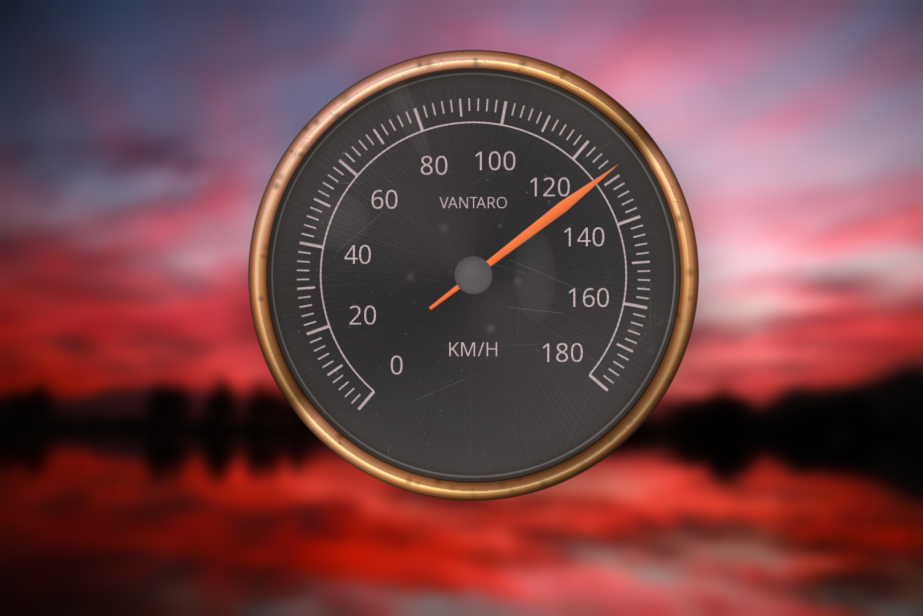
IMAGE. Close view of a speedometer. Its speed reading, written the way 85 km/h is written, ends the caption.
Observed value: 128 km/h
